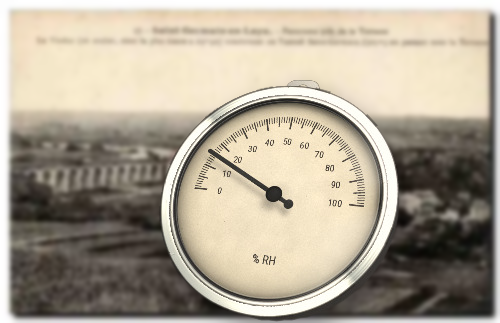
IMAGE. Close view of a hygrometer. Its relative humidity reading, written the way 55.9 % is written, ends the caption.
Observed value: 15 %
